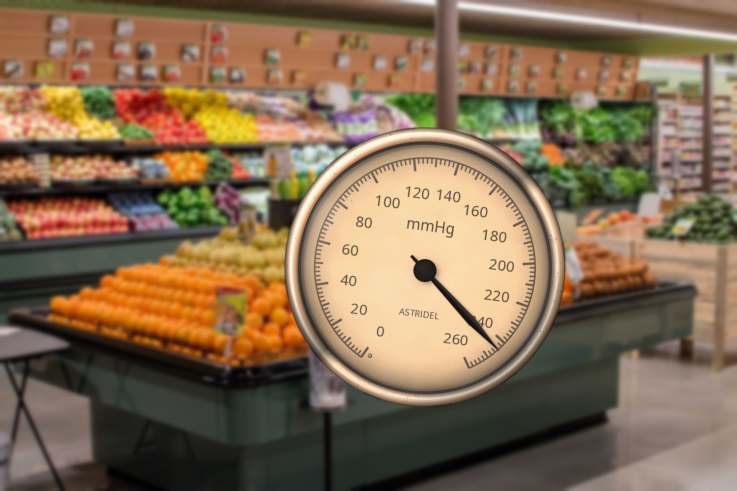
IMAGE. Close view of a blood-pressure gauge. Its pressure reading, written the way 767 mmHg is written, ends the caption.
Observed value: 244 mmHg
